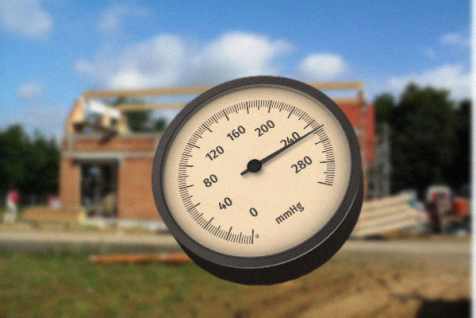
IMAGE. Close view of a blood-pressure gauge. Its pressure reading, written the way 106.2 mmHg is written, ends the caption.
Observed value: 250 mmHg
